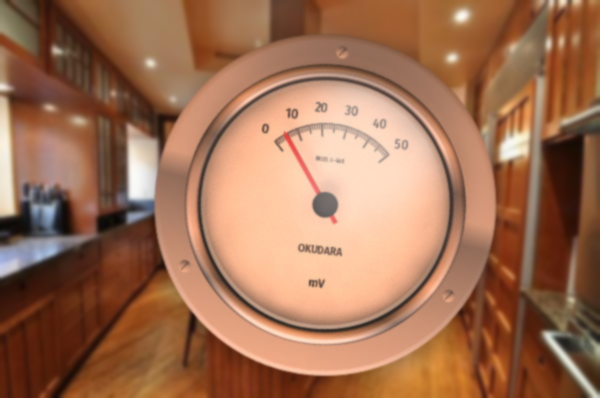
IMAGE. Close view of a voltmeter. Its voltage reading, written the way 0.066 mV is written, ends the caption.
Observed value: 5 mV
